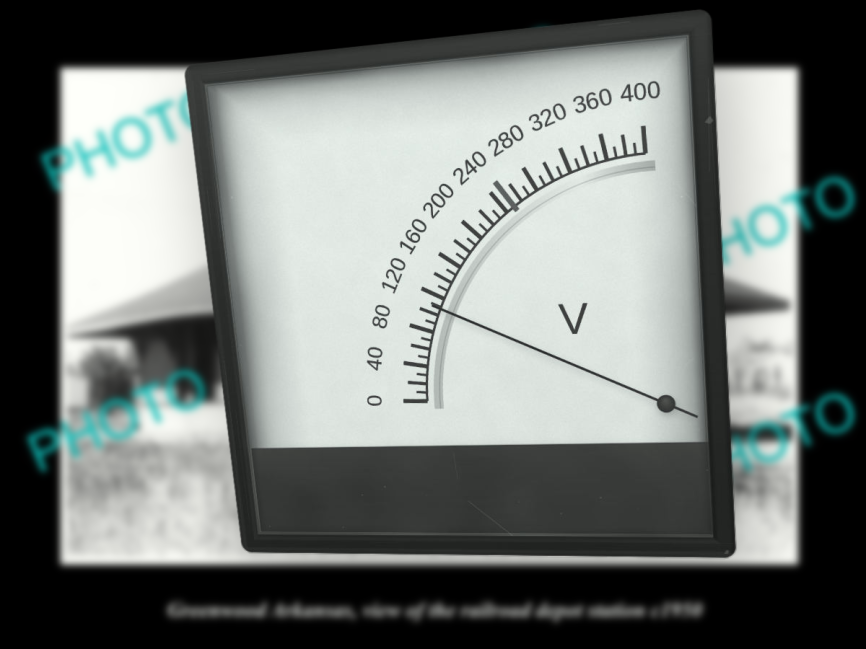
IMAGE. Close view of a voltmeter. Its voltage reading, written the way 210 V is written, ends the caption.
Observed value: 110 V
